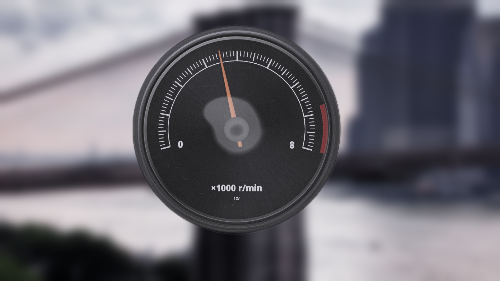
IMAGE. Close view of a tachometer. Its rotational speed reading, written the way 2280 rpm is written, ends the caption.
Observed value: 3500 rpm
